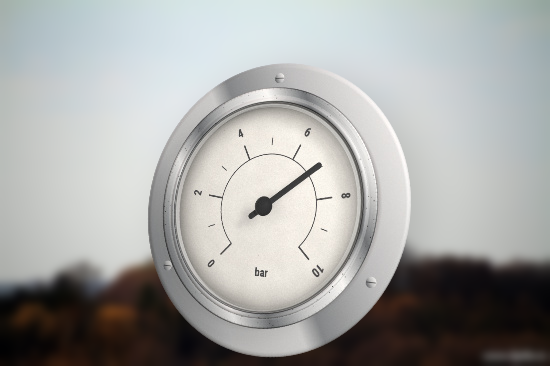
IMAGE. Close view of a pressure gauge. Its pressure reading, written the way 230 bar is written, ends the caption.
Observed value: 7 bar
